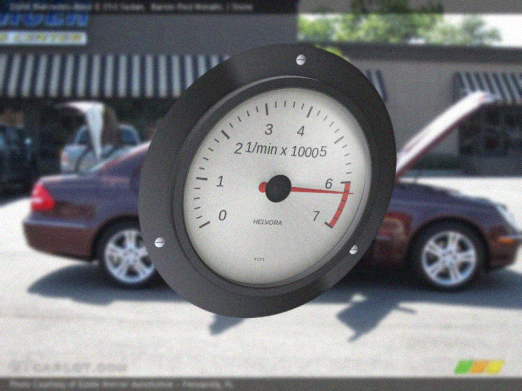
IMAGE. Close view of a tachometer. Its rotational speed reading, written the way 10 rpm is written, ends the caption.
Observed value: 6200 rpm
